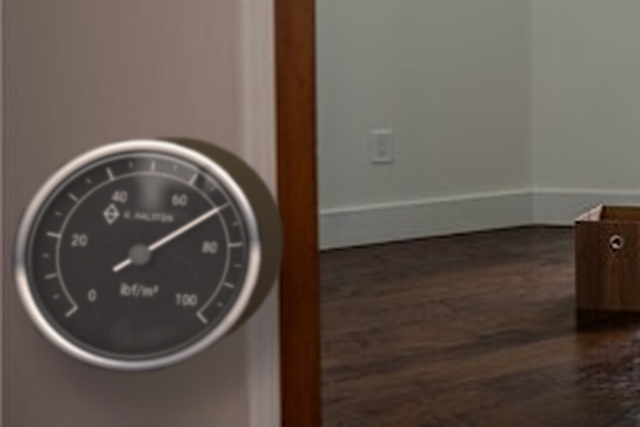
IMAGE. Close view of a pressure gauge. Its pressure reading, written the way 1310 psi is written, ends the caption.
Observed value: 70 psi
